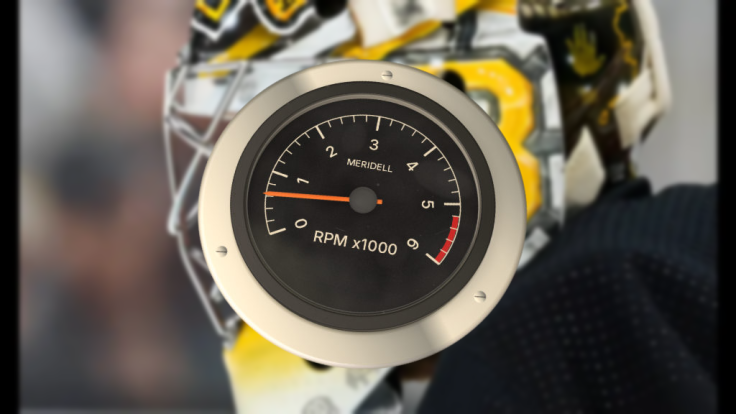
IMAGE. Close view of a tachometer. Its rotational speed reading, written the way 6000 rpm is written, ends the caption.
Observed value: 600 rpm
